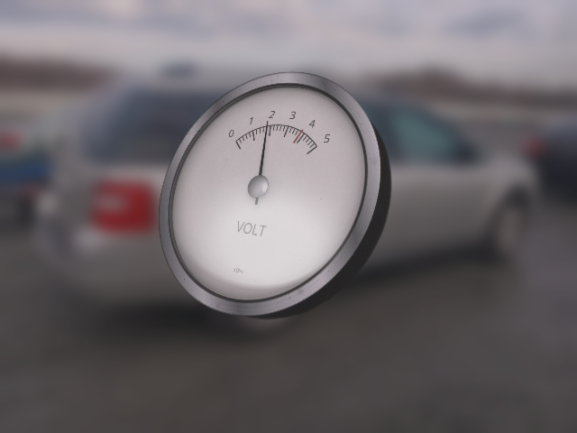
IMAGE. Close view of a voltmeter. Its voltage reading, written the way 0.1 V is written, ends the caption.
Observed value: 2 V
